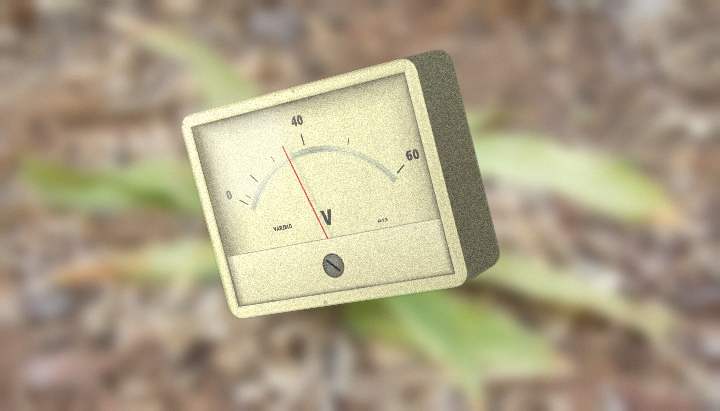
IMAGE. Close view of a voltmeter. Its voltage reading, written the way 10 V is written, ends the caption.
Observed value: 35 V
